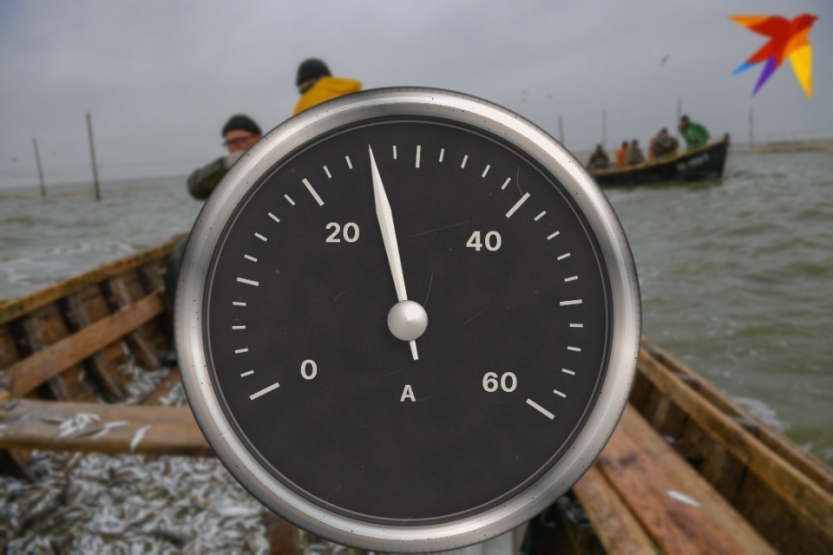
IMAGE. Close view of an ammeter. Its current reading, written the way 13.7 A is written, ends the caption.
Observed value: 26 A
